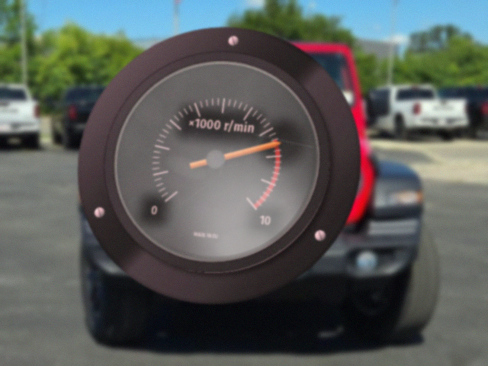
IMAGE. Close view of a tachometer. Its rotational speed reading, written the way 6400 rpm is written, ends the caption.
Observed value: 7600 rpm
